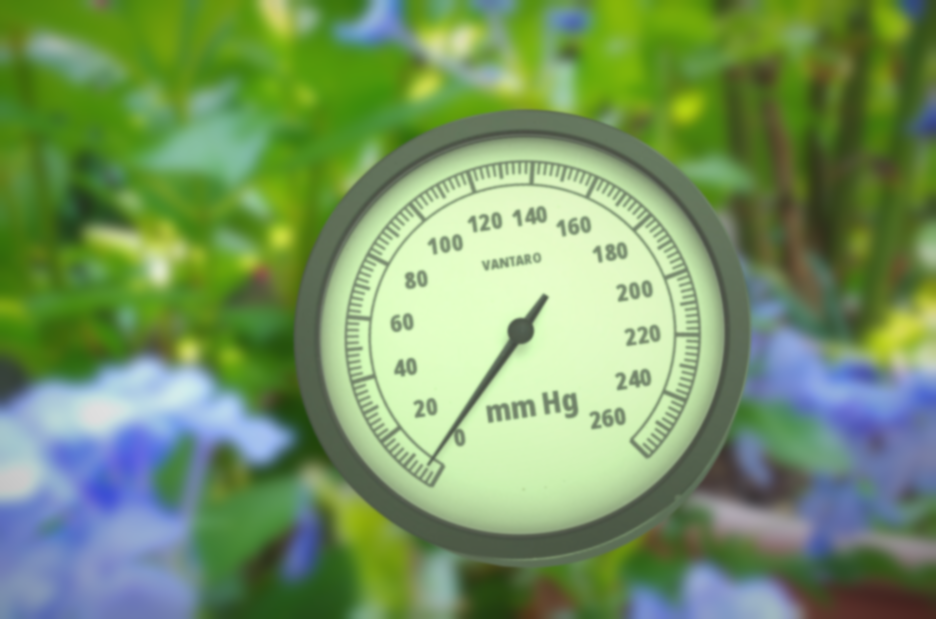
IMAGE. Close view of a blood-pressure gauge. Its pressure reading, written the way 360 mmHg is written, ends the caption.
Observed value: 4 mmHg
